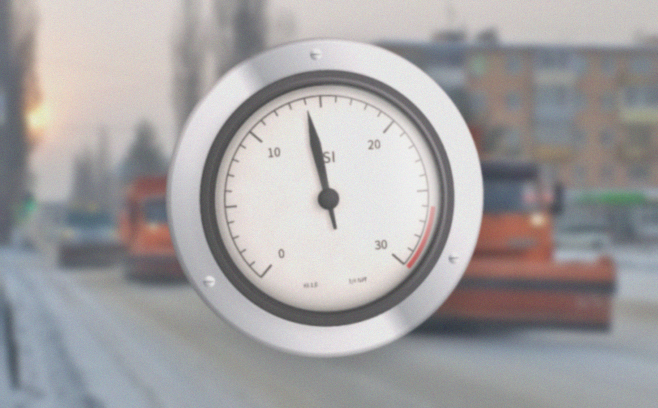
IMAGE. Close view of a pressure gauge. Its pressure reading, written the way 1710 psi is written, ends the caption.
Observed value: 14 psi
